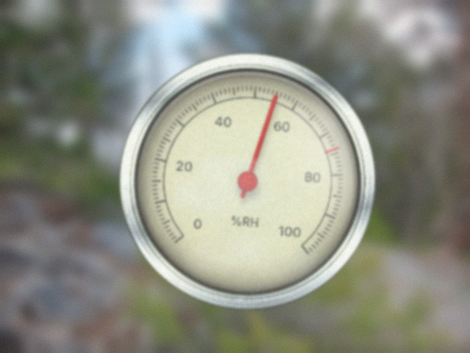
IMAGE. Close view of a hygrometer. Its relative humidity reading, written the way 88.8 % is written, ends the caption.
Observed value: 55 %
